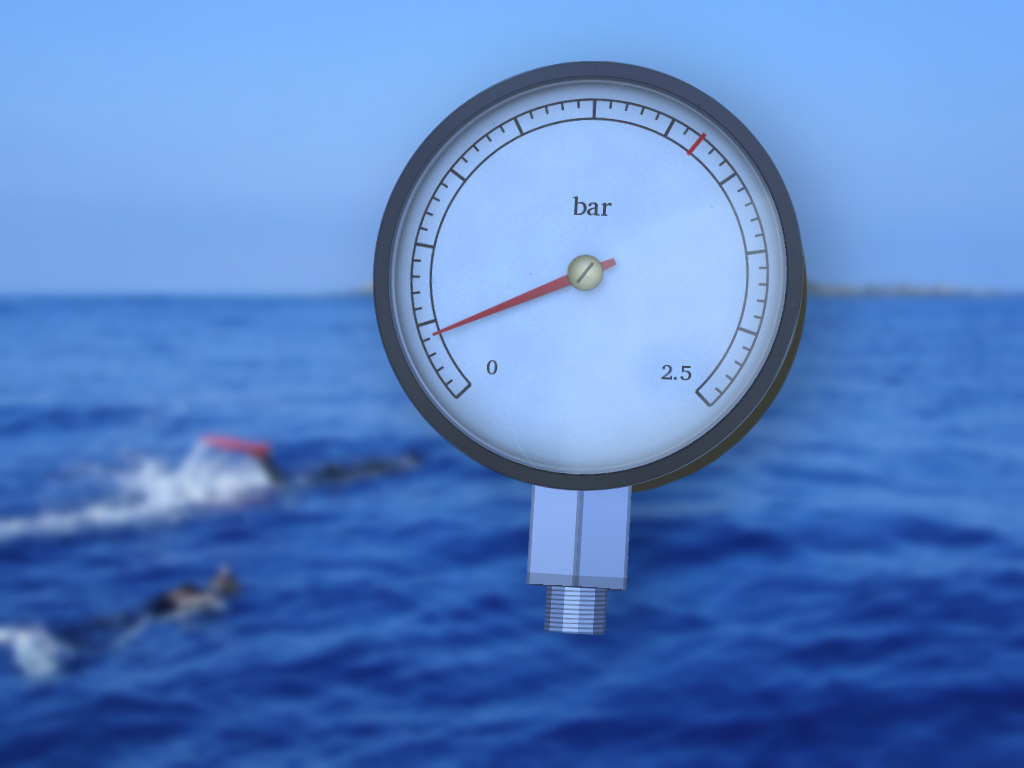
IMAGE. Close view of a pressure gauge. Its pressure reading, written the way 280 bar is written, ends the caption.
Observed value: 0.2 bar
